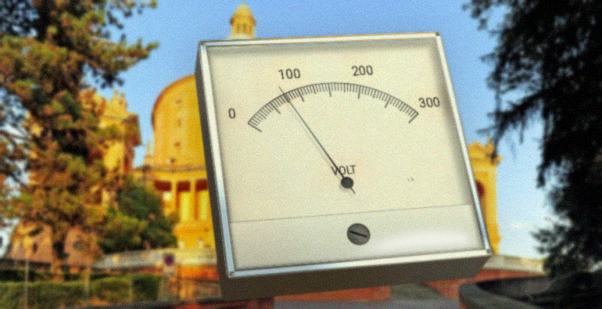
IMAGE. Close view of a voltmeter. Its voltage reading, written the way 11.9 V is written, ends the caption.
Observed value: 75 V
